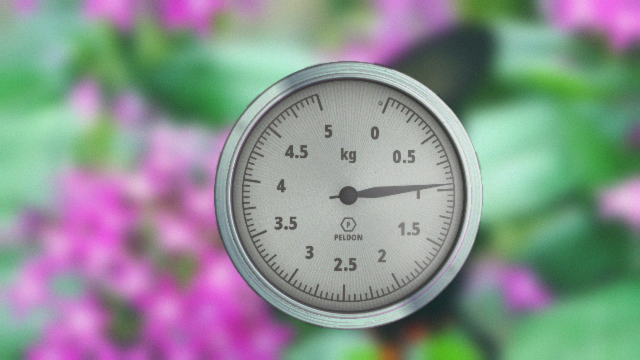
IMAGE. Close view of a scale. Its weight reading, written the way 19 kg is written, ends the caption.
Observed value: 0.95 kg
